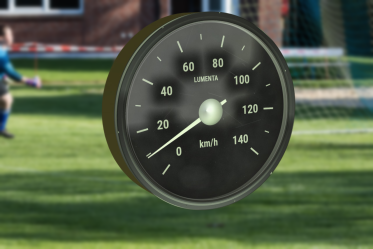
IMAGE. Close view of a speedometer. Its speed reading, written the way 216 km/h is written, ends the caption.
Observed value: 10 km/h
